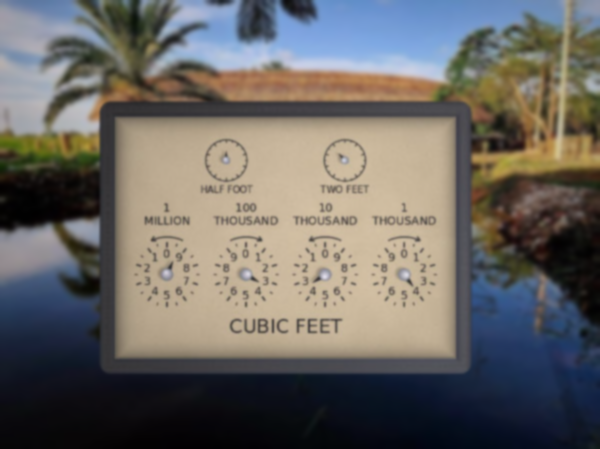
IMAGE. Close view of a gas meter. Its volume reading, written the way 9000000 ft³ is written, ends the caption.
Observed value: 933400 ft³
